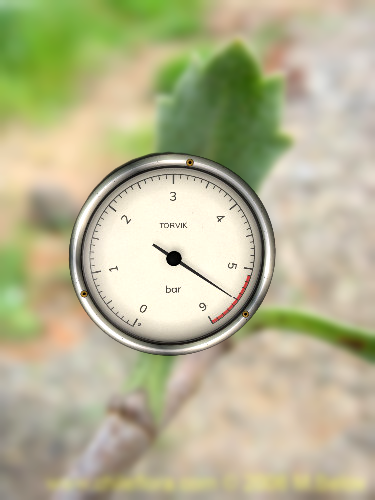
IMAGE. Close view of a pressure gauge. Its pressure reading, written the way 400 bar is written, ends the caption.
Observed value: 5.5 bar
